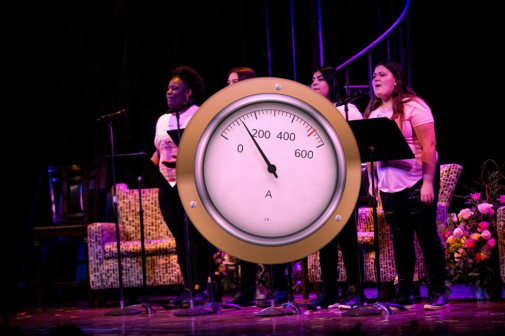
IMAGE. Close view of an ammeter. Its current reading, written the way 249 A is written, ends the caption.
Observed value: 120 A
